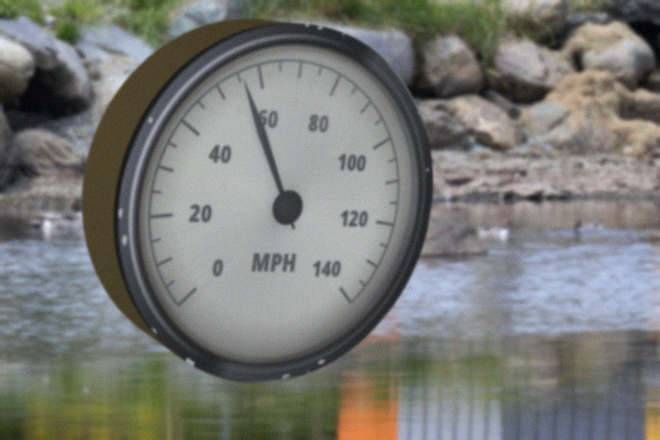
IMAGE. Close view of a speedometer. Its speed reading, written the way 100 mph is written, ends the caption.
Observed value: 55 mph
